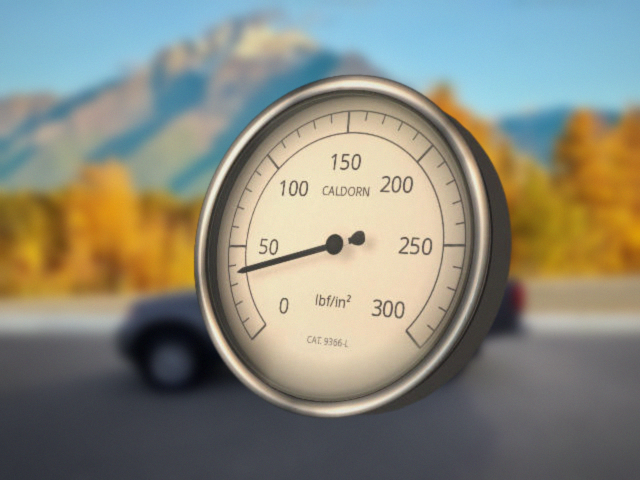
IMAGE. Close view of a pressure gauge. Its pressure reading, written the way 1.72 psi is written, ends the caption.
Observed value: 35 psi
